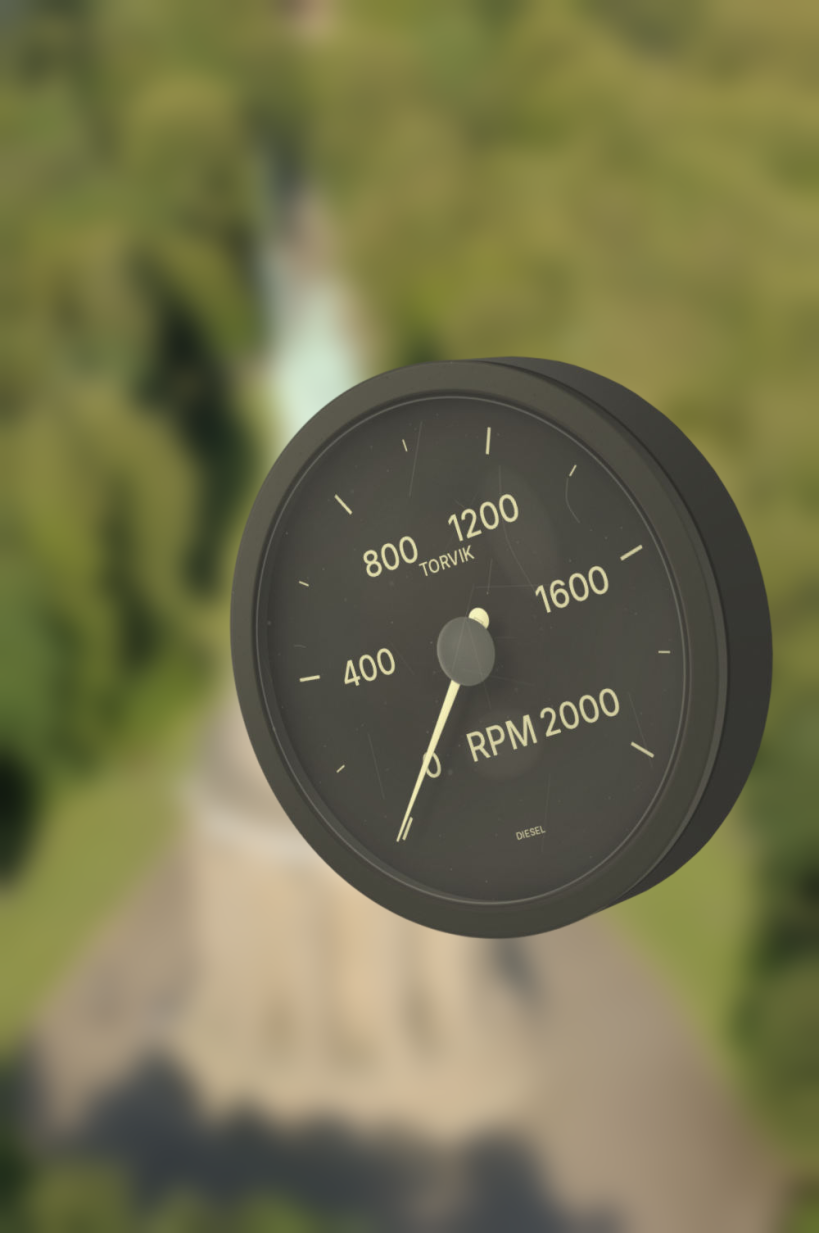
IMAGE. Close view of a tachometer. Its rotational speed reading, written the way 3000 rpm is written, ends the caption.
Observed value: 0 rpm
